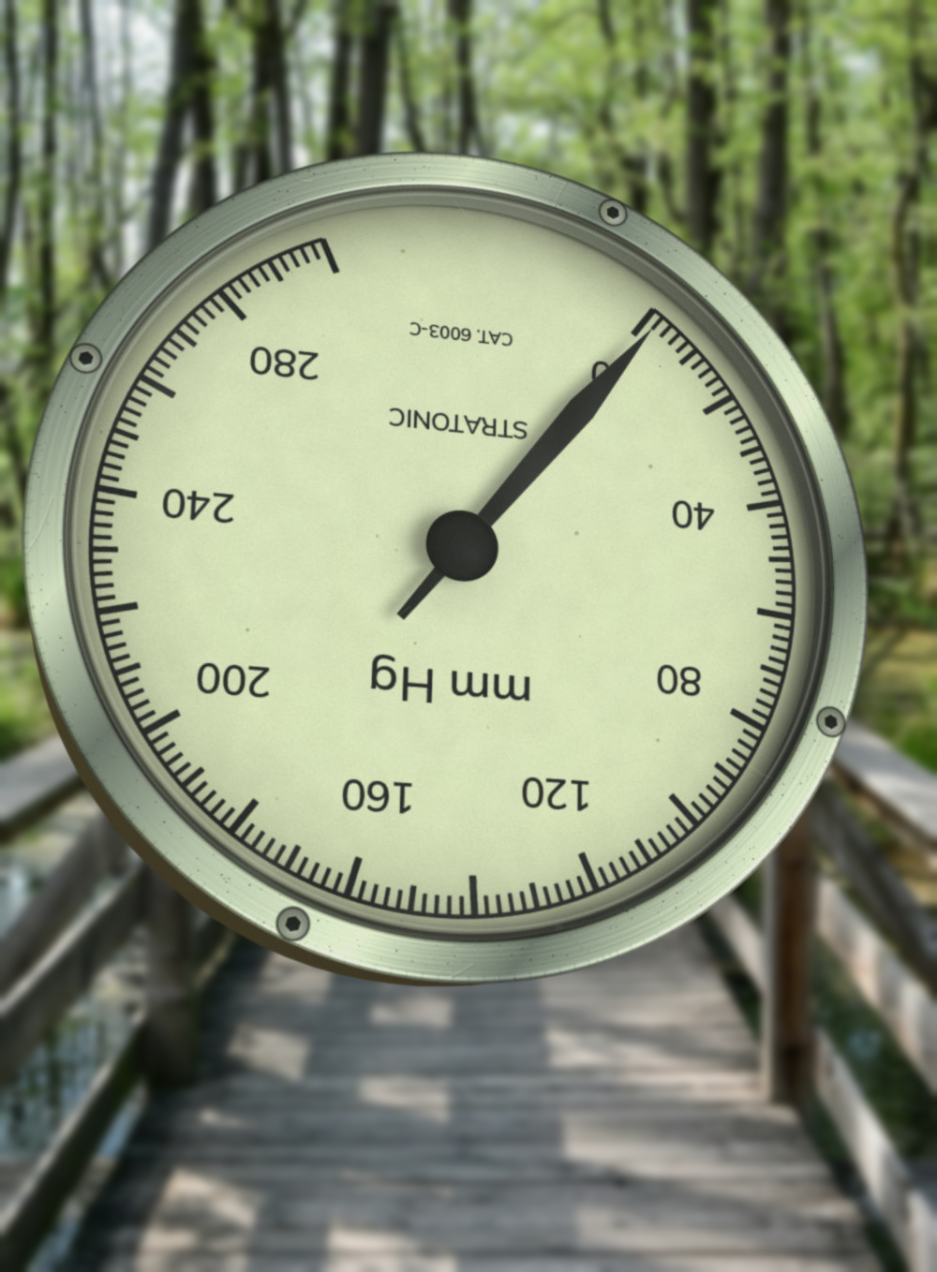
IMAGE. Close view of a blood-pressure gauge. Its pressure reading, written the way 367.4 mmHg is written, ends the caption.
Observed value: 2 mmHg
